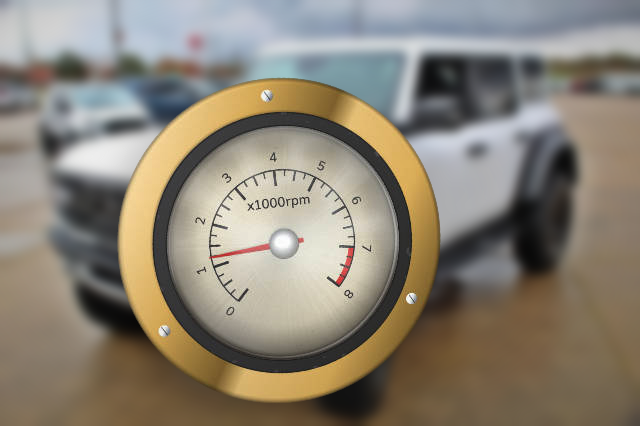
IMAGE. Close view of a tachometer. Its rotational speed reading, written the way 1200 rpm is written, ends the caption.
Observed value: 1250 rpm
